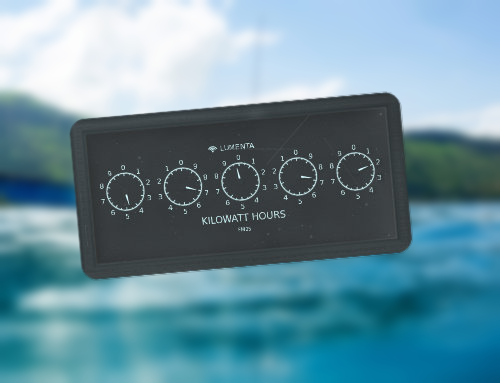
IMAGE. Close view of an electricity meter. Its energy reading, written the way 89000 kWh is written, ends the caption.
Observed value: 46972 kWh
